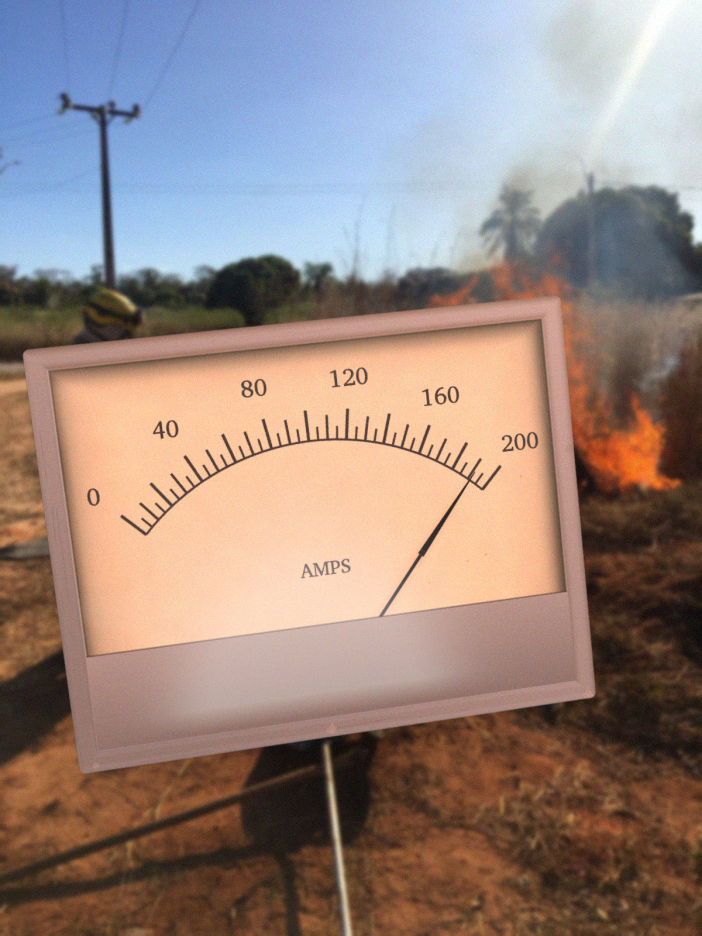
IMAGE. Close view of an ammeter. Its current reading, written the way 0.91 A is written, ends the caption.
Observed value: 190 A
